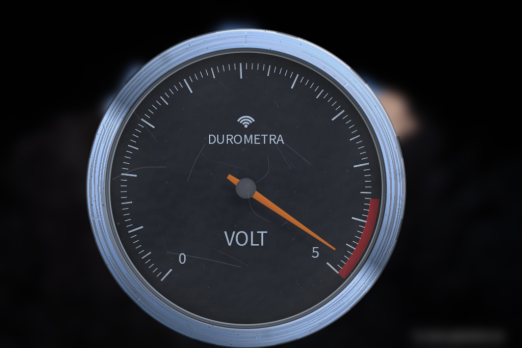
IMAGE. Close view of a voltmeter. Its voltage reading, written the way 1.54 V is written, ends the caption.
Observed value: 4.85 V
